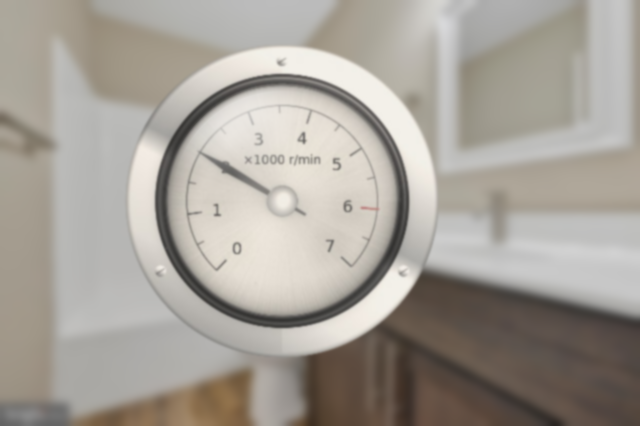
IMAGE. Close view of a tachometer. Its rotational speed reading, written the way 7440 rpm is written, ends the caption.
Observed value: 2000 rpm
